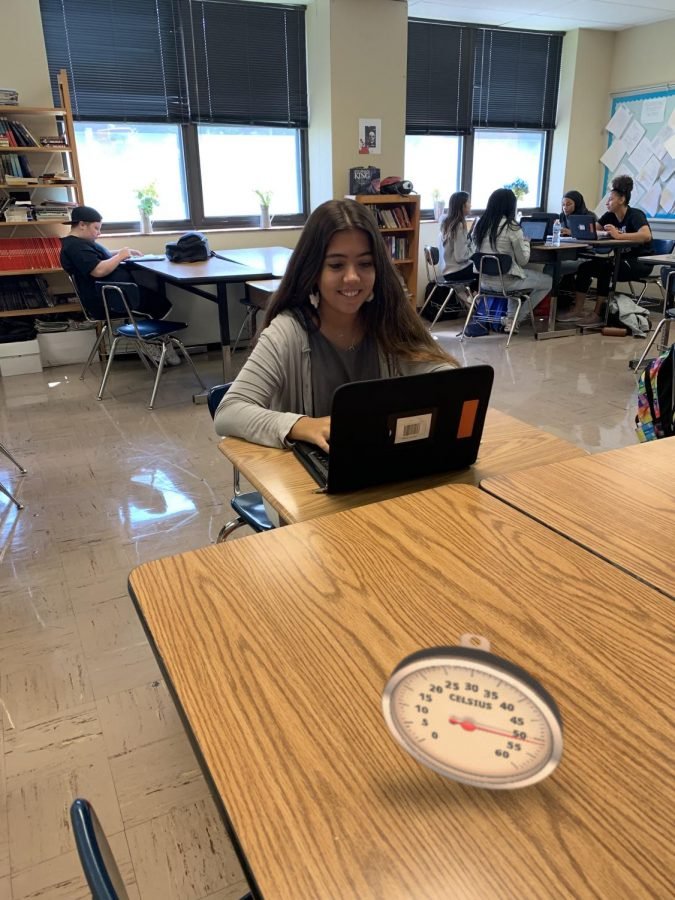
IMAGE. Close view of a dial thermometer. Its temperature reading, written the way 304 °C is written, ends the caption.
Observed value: 50 °C
